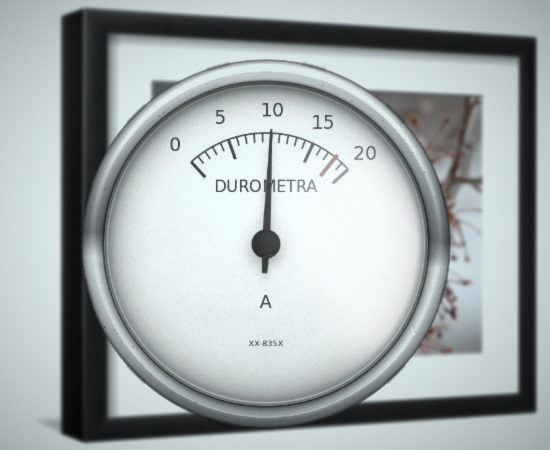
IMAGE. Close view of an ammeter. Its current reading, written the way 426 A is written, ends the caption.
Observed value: 10 A
